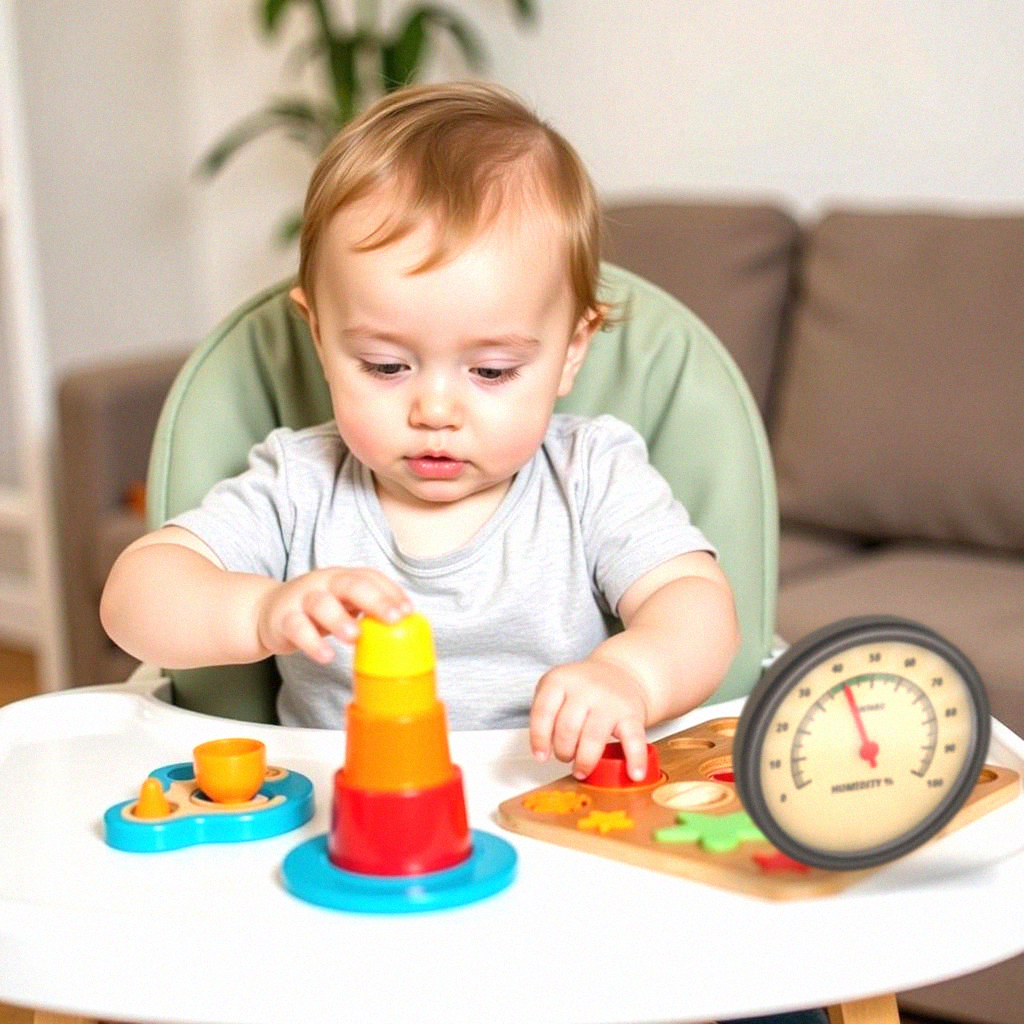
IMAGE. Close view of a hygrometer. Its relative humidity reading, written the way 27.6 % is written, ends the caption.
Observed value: 40 %
